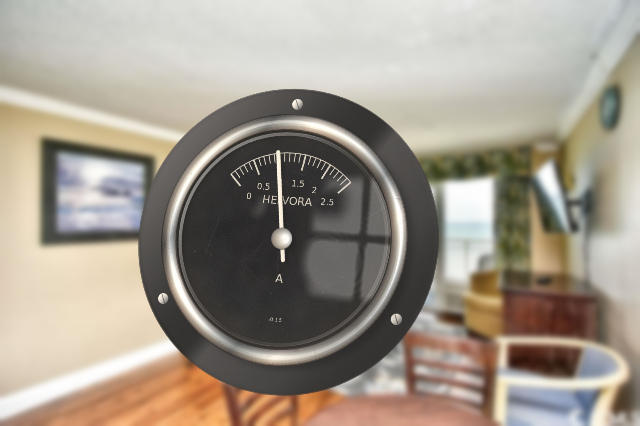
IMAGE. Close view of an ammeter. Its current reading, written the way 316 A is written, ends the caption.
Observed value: 1 A
